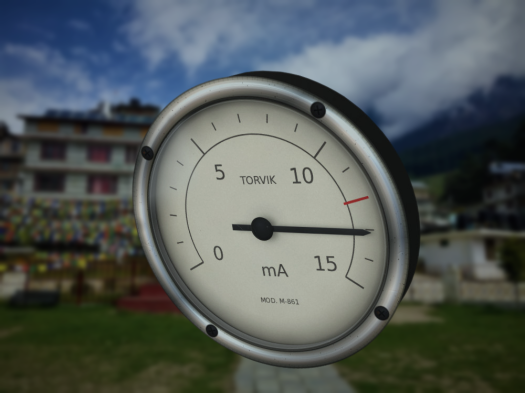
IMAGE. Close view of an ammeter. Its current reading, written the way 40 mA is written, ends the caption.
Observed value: 13 mA
